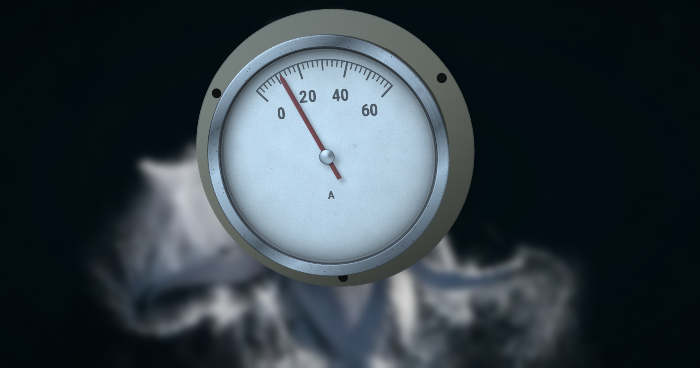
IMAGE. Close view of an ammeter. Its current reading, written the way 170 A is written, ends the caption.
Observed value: 12 A
